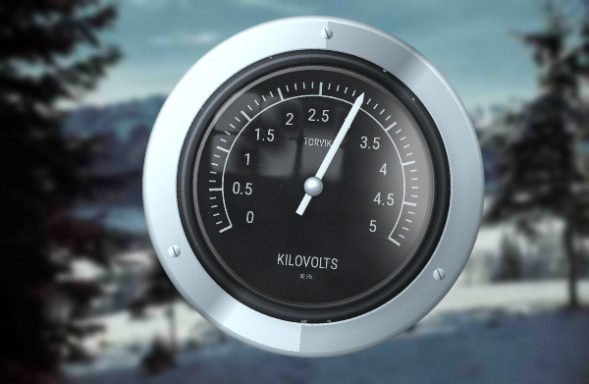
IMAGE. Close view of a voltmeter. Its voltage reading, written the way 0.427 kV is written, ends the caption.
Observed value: 3 kV
